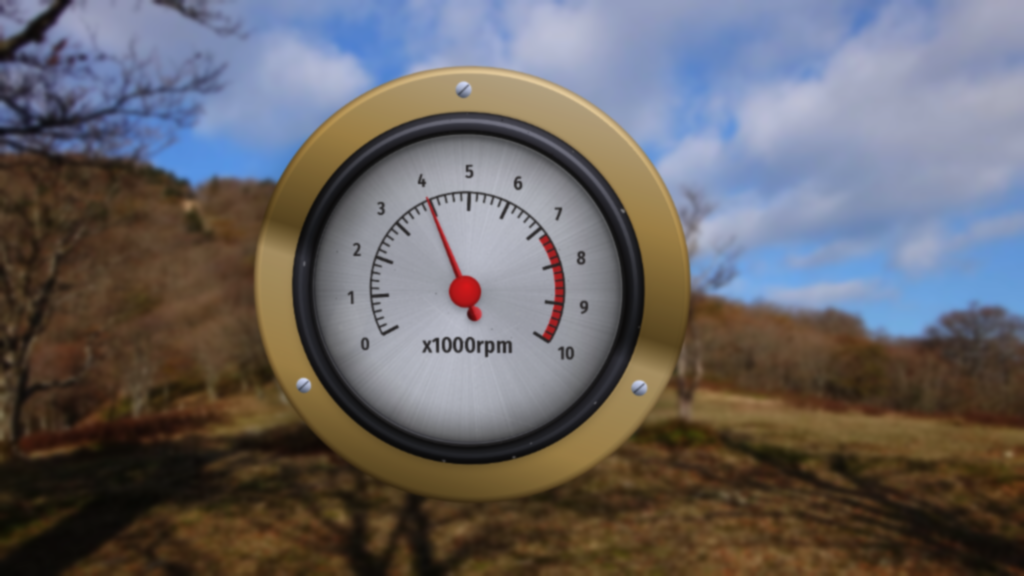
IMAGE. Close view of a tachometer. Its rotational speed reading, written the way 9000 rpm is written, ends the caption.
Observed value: 4000 rpm
